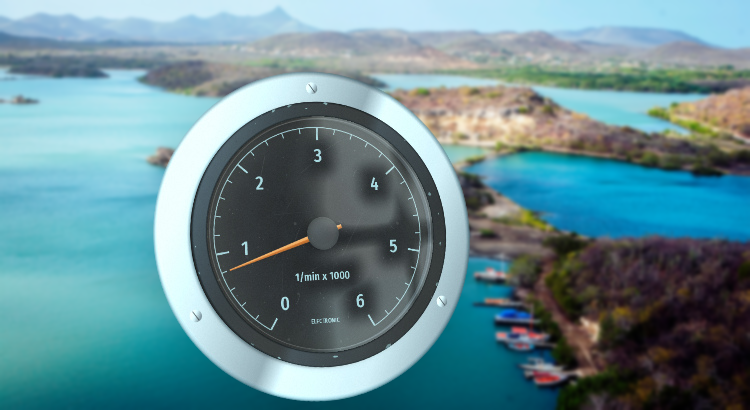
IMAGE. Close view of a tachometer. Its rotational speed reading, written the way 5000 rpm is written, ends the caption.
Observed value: 800 rpm
